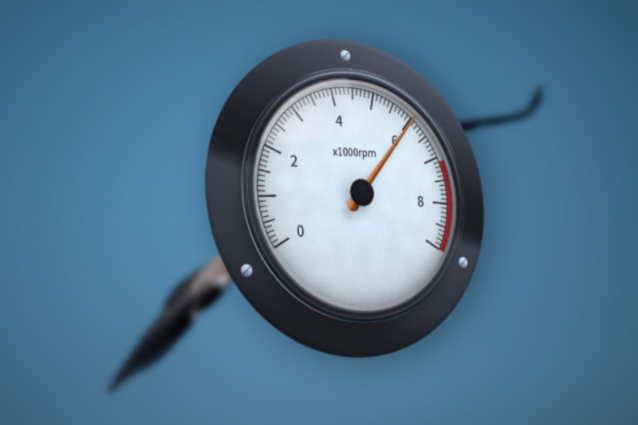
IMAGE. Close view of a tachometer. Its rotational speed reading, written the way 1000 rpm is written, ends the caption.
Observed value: 6000 rpm
